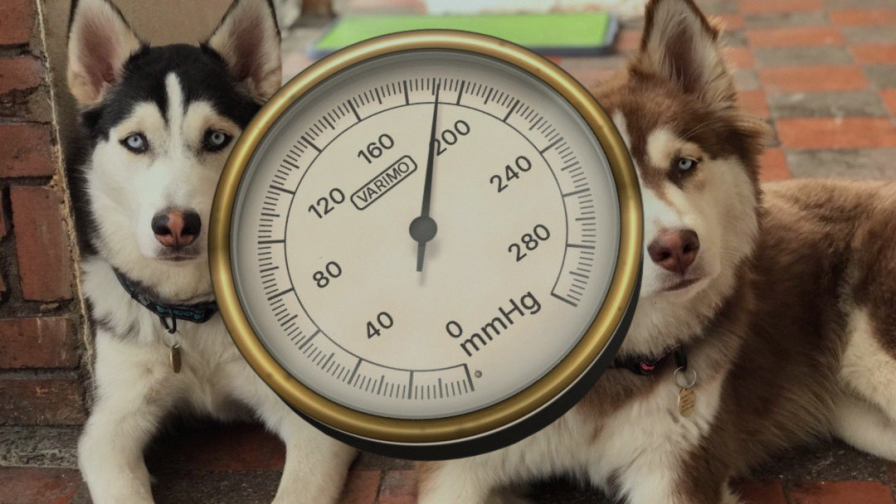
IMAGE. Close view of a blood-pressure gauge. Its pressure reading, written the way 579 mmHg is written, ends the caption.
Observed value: 192 mmHg
